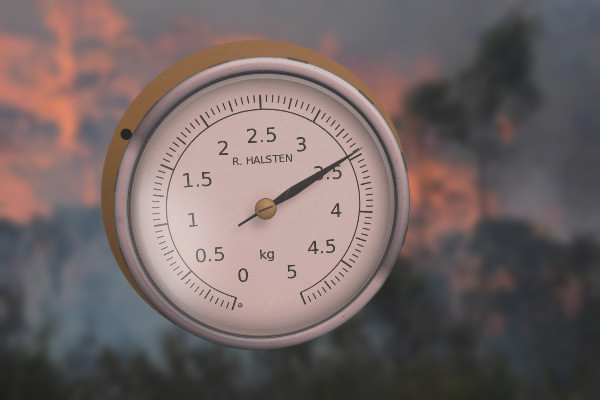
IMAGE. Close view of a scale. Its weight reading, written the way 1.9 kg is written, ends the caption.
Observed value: 3.45 kg
